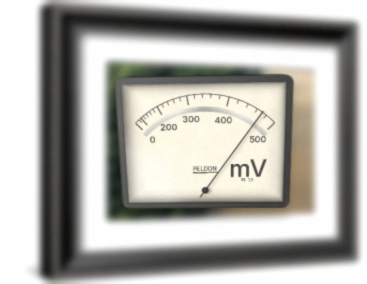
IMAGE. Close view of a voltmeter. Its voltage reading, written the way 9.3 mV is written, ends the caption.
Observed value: 470 mV
